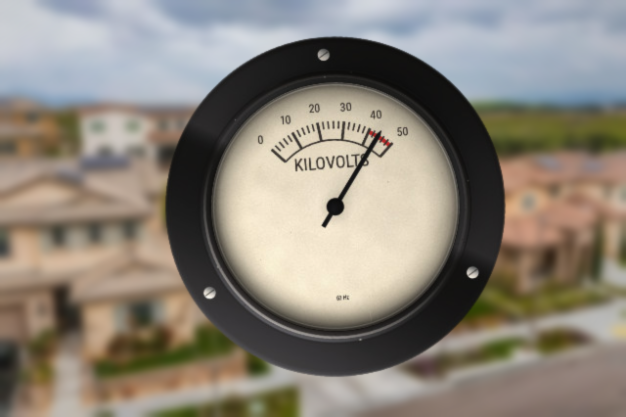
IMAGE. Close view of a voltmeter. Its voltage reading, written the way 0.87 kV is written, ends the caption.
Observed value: 44 kV
